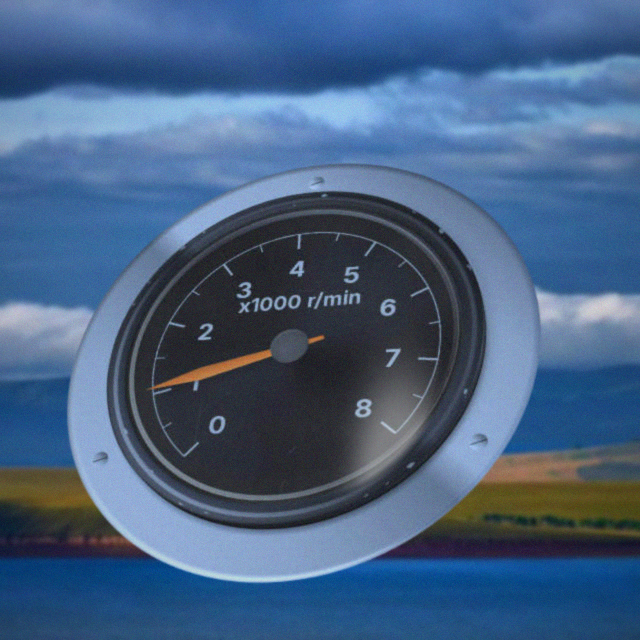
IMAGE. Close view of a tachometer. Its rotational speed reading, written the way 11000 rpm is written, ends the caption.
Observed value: 1000 rpm
